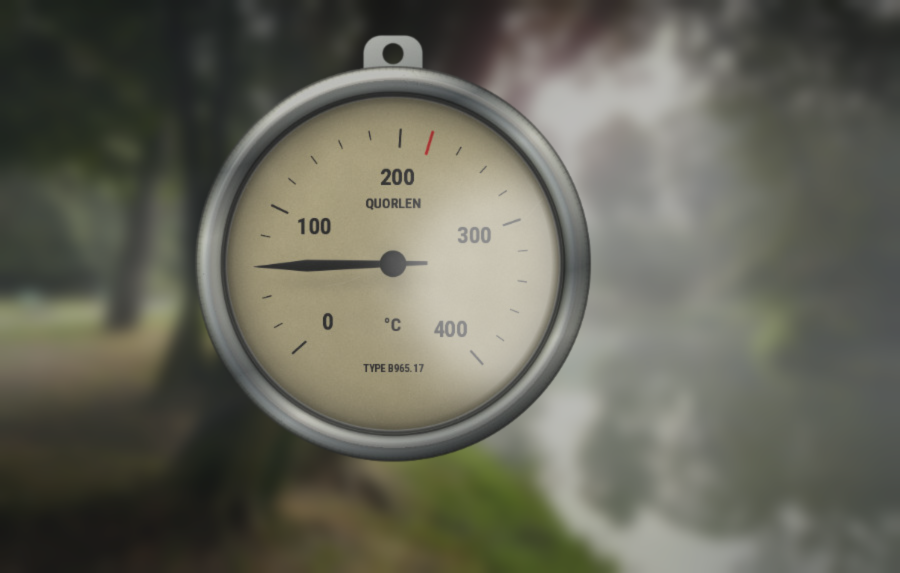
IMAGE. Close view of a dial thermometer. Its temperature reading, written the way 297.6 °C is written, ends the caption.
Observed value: 60 °C
